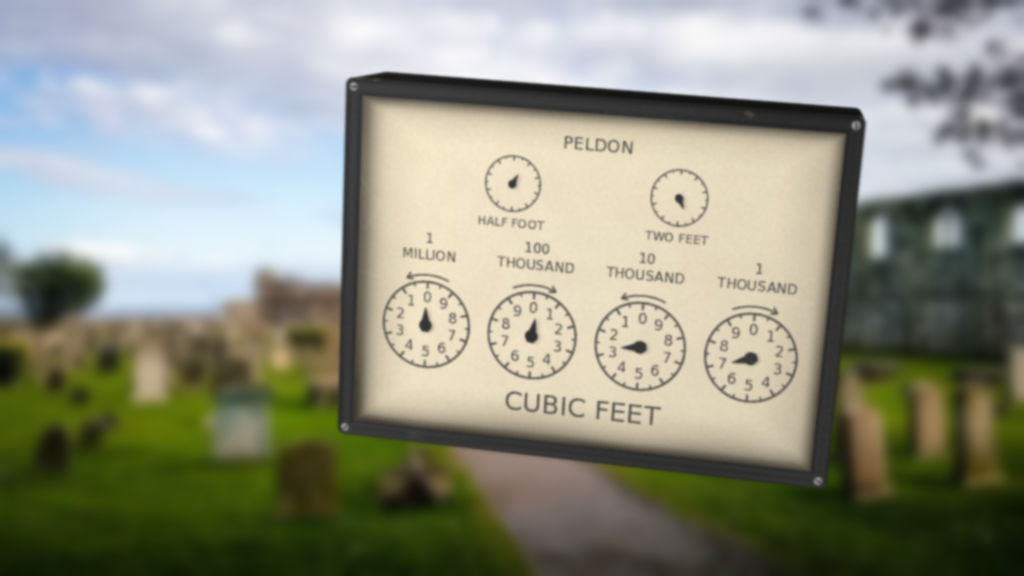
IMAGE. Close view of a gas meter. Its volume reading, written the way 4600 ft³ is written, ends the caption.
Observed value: 2700 ft³
